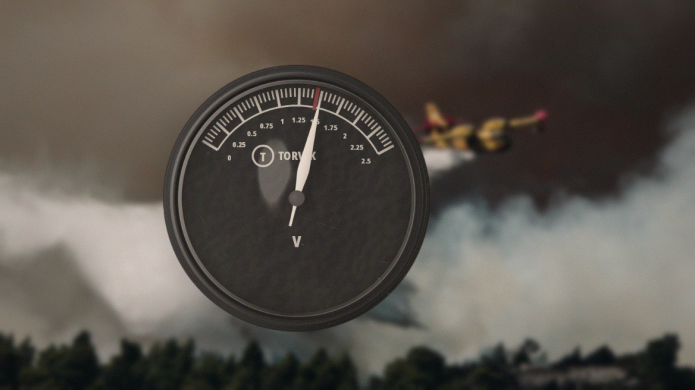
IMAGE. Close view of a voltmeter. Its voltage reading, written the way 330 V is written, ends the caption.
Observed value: 1.5 V
